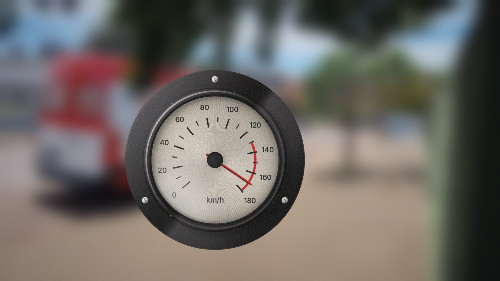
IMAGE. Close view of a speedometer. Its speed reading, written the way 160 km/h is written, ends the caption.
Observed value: 170 km/h
